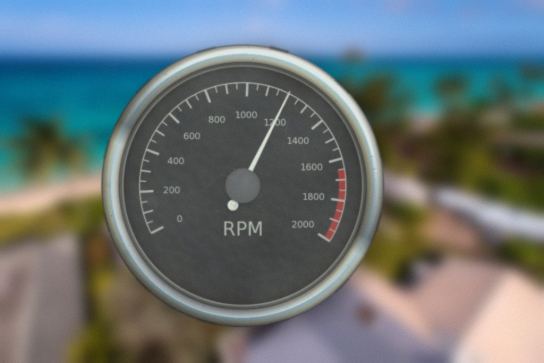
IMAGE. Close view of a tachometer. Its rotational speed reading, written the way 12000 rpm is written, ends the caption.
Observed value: 1200 rpm
